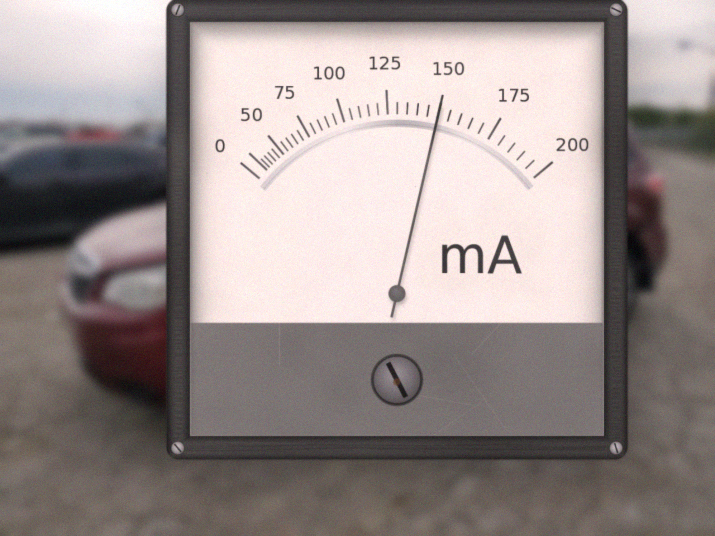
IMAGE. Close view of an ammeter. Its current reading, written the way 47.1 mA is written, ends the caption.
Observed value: 150 mA
